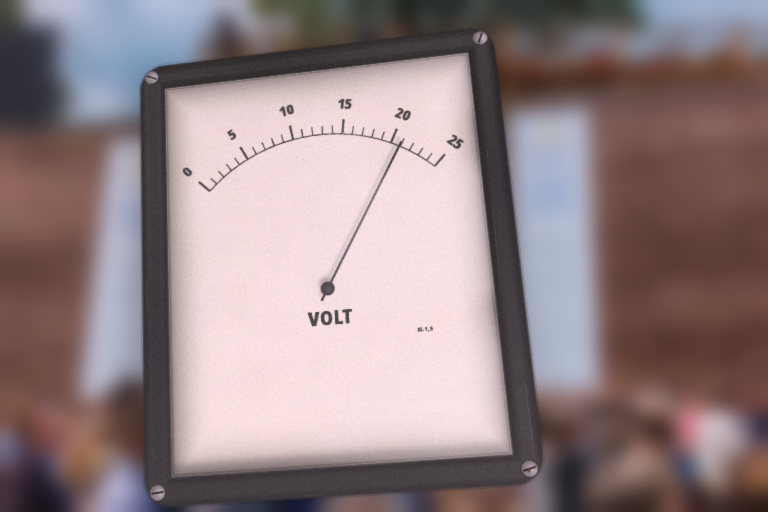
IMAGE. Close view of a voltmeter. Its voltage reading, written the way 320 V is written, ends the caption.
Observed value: 21 V
